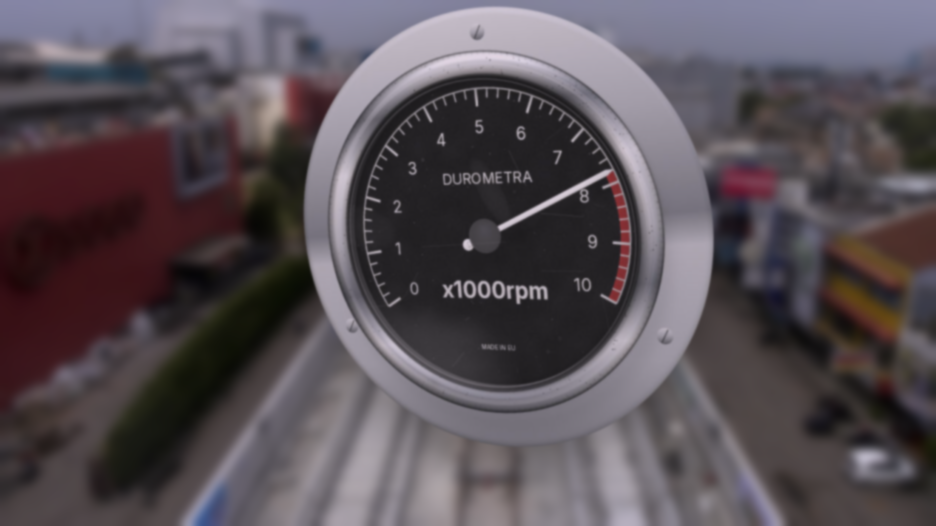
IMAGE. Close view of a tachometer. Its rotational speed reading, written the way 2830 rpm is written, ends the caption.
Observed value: 7800 rpm
